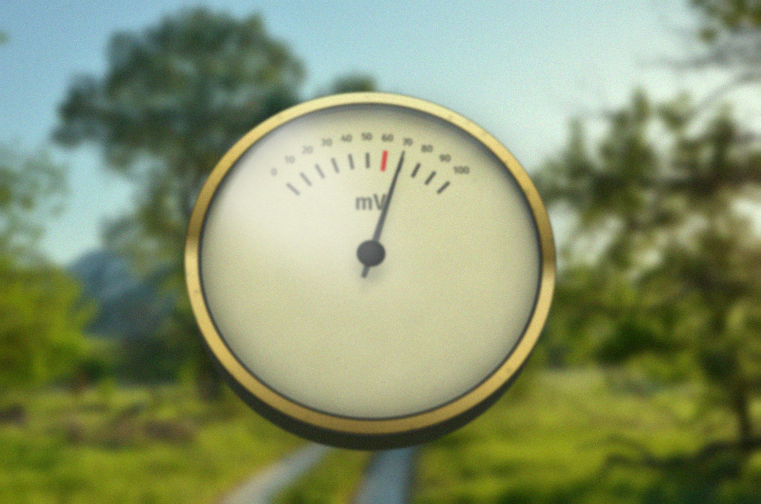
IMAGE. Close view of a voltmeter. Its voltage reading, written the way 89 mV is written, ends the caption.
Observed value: 70 mV
